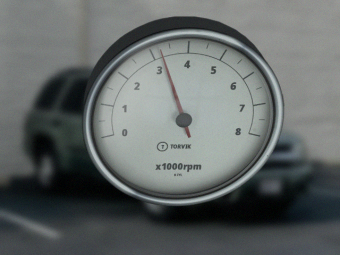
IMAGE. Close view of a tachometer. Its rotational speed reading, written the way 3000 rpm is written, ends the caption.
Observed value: 3250 rpm
